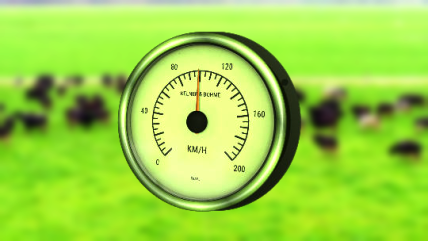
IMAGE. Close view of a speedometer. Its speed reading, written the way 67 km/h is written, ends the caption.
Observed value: 100 km/h
